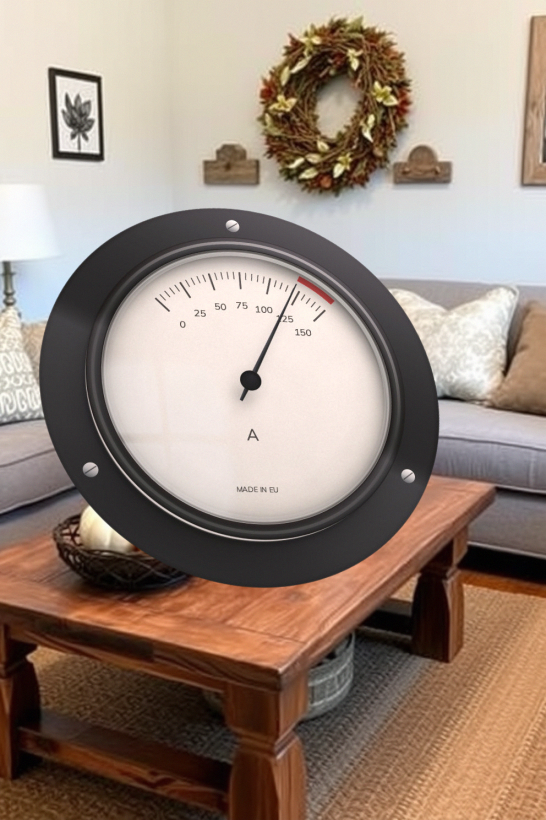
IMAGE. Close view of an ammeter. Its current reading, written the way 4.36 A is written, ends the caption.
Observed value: 120 A
